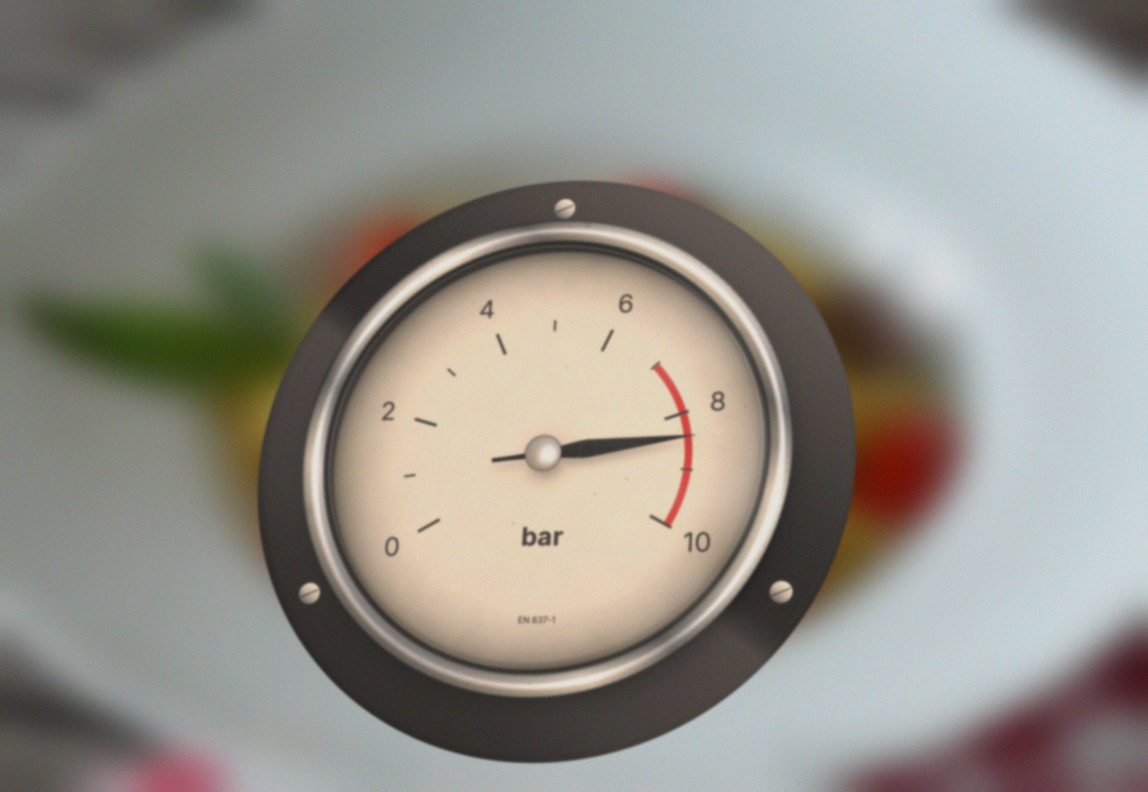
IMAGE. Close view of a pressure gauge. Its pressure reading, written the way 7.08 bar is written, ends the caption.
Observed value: 8.5 bar
